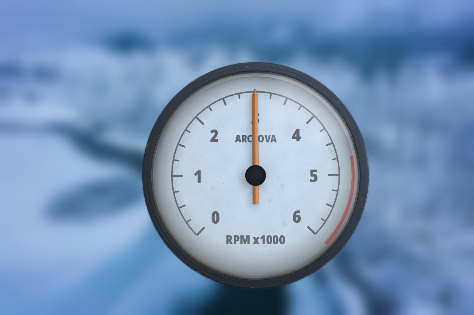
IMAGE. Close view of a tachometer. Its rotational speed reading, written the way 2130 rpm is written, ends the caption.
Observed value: 3000 rpm
